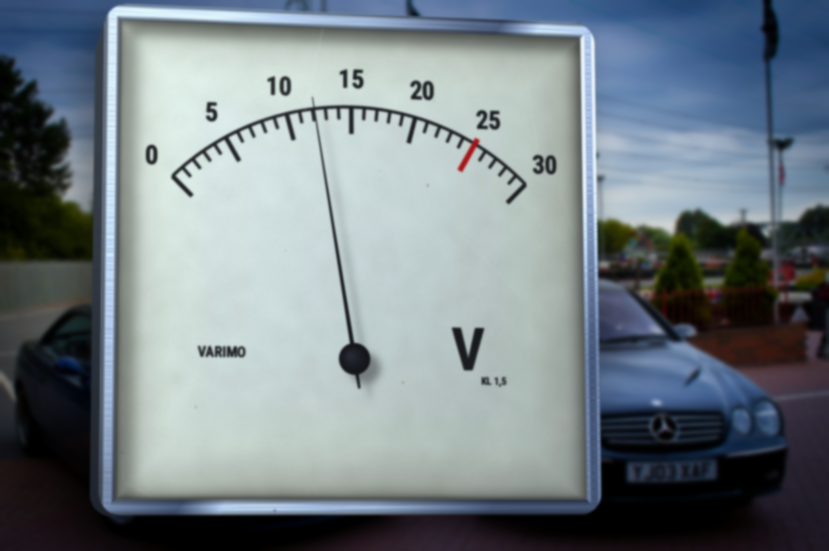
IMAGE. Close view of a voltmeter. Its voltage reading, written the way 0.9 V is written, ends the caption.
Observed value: 12 V
